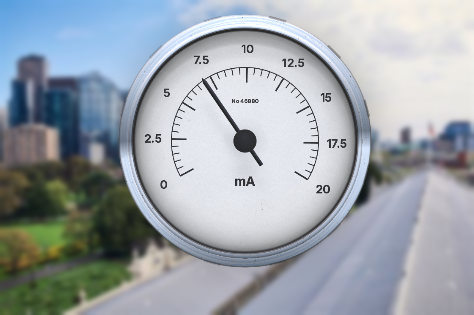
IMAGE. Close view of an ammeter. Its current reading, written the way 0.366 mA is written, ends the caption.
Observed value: 7 mA
